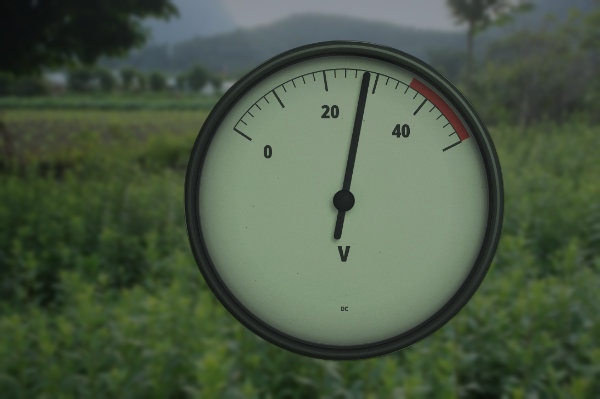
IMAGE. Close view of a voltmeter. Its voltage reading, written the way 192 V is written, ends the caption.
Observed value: 28 V
